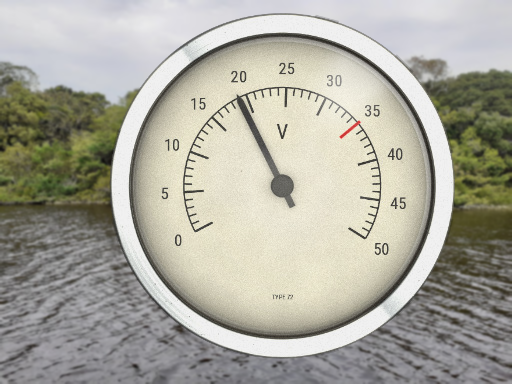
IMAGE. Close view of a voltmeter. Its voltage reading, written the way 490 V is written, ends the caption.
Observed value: 19 V
